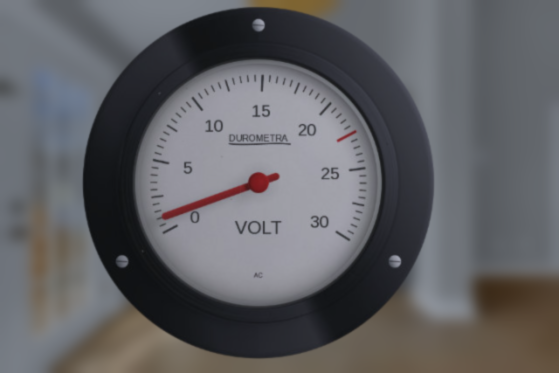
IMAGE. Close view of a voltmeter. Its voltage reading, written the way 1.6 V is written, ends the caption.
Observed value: 1 V
